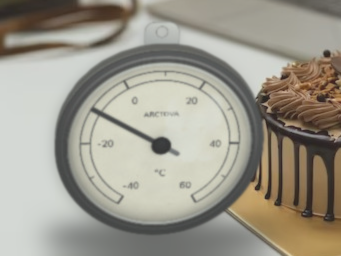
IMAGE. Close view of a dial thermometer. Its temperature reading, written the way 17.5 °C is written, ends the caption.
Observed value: -10 °C
